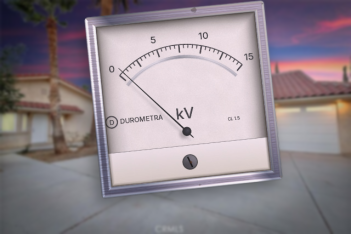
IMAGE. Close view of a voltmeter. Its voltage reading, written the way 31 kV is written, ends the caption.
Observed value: 0.5 kV
